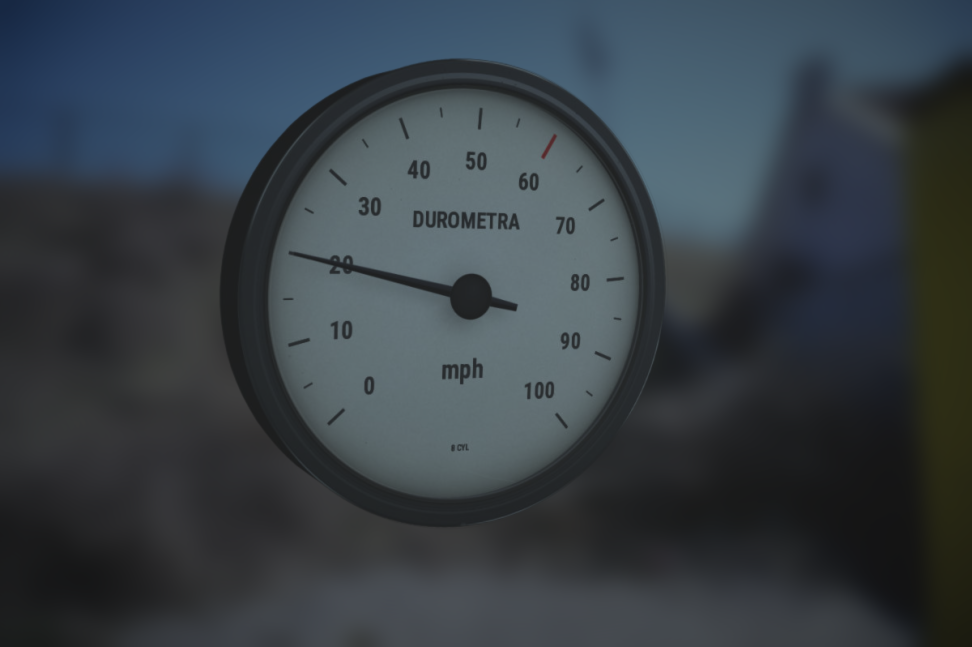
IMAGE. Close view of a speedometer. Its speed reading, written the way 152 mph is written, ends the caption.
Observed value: 20 mph
